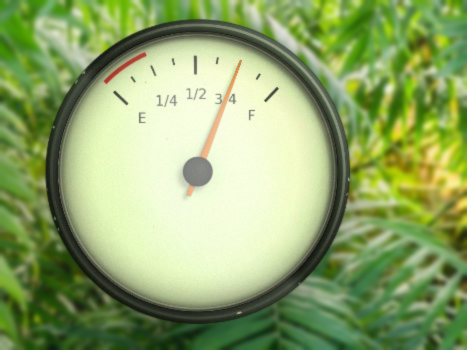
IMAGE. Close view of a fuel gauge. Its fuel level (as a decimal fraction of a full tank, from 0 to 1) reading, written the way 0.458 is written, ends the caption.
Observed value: 0.75
